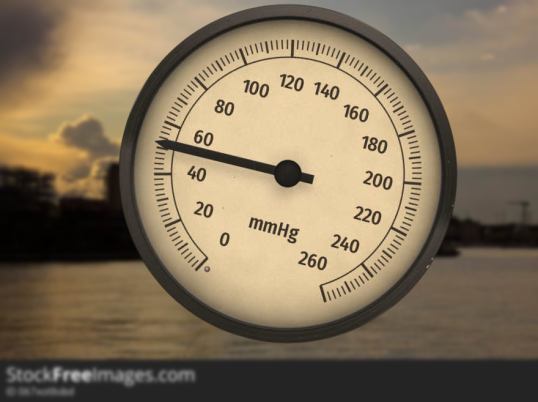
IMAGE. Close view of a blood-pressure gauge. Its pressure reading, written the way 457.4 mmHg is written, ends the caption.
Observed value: 52 mmHg
